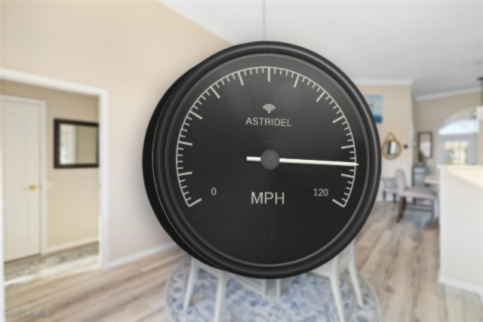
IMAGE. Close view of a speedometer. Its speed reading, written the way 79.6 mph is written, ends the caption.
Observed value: 106 mph
